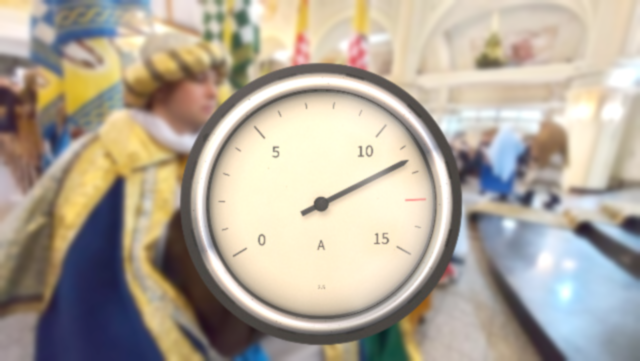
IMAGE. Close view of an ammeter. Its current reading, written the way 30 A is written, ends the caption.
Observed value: 11.5 A
